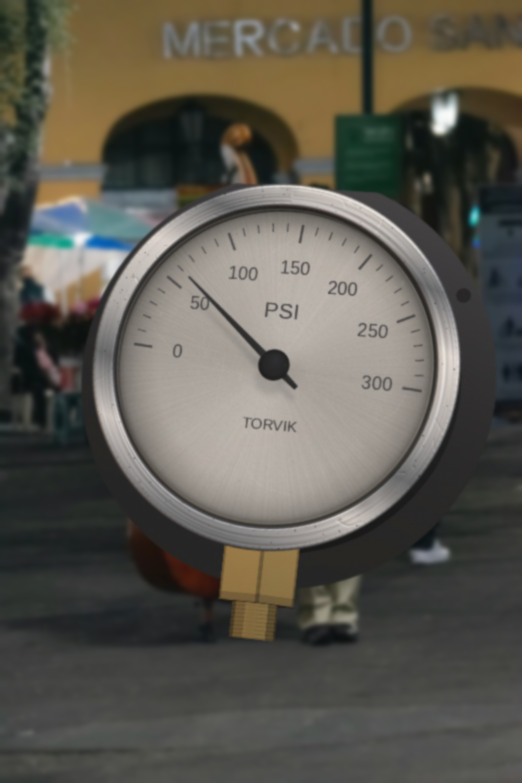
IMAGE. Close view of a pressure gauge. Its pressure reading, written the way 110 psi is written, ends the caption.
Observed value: 60 psi
